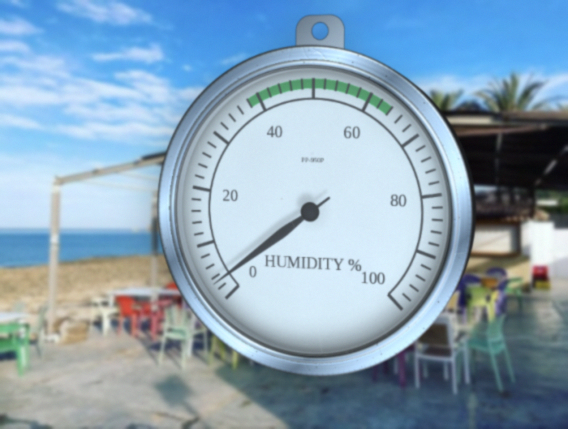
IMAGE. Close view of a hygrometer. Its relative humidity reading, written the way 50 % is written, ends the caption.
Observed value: 3 %
